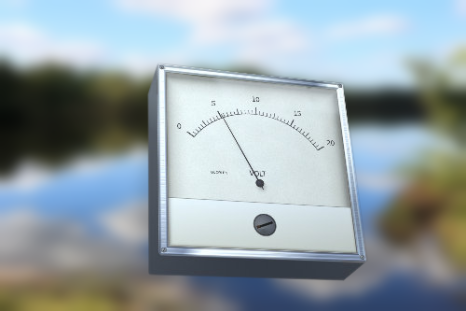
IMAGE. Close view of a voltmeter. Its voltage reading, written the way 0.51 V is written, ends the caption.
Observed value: 5 V
